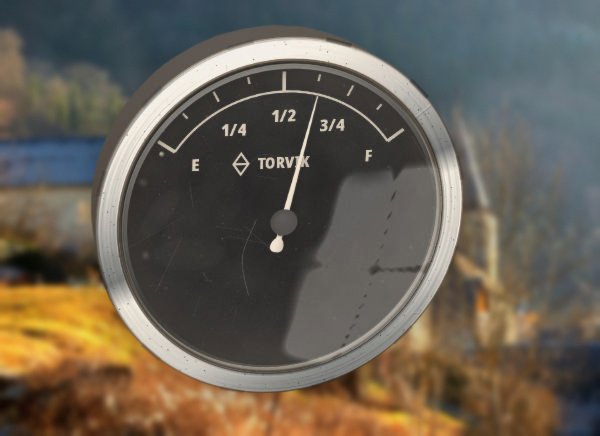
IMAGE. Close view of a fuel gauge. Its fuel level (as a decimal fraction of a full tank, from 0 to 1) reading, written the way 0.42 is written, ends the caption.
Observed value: 0.625
